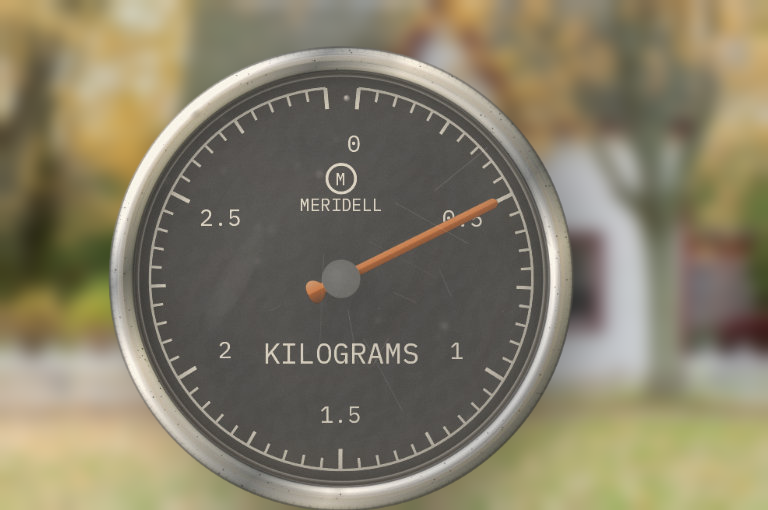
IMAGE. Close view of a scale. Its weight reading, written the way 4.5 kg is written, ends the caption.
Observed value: 0.5 kg
